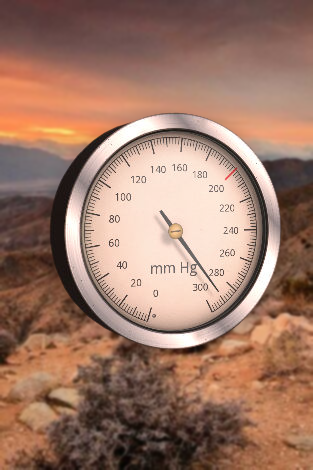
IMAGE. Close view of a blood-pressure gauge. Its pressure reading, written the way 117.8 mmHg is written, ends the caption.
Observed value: 290 mmHg
